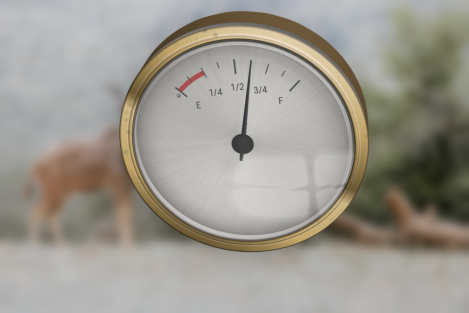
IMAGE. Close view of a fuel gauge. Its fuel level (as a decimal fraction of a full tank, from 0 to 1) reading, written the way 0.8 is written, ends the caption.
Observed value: 0.625
